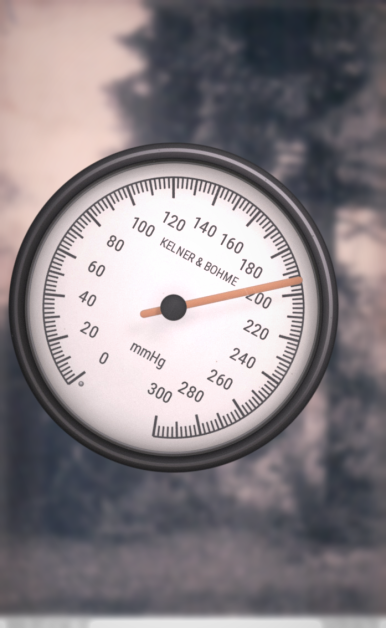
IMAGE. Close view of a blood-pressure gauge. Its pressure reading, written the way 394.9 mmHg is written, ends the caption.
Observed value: 194 mmHg
